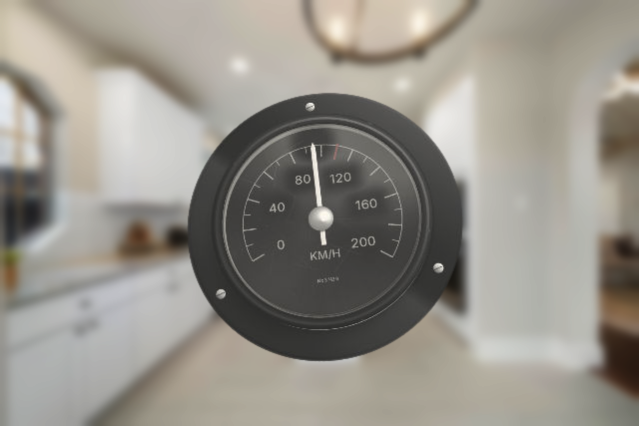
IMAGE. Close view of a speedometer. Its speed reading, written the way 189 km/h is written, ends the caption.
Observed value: 95 km/h
